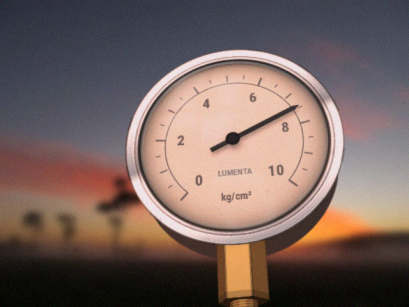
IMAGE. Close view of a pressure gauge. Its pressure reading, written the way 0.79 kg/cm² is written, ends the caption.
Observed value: 7.5 kg/cm²
